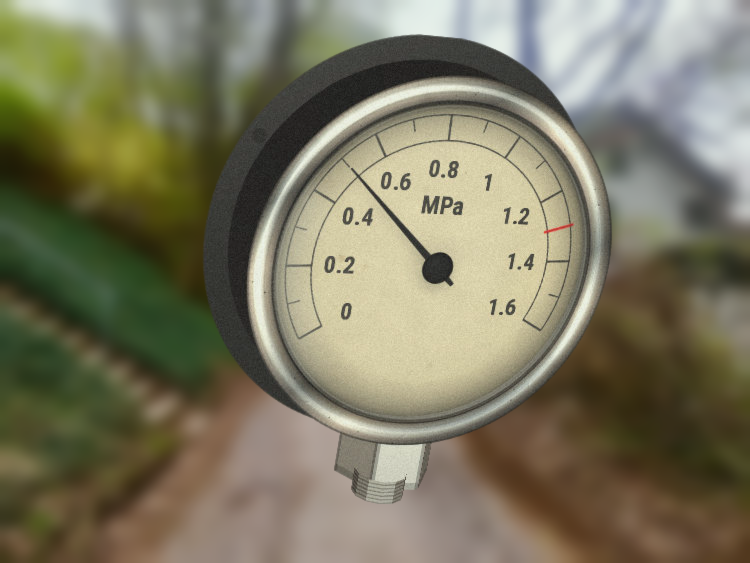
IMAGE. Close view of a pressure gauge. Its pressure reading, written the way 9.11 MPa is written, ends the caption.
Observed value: 0.5 MPa
